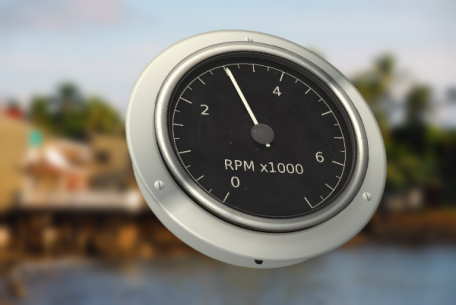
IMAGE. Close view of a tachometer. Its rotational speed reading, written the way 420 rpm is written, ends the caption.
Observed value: 3000 rpm
